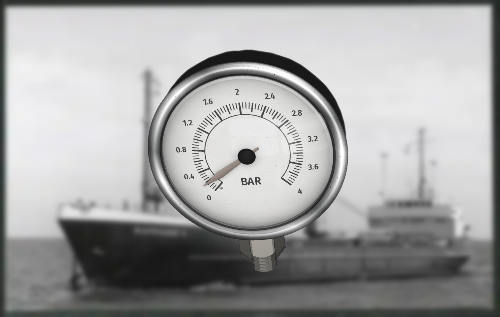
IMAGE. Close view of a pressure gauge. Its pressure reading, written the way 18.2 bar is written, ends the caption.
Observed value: 0.2 bar
